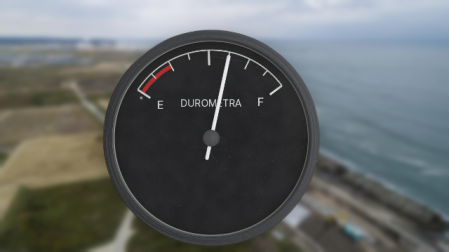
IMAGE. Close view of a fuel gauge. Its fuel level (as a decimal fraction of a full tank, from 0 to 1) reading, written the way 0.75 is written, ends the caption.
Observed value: 0.625
